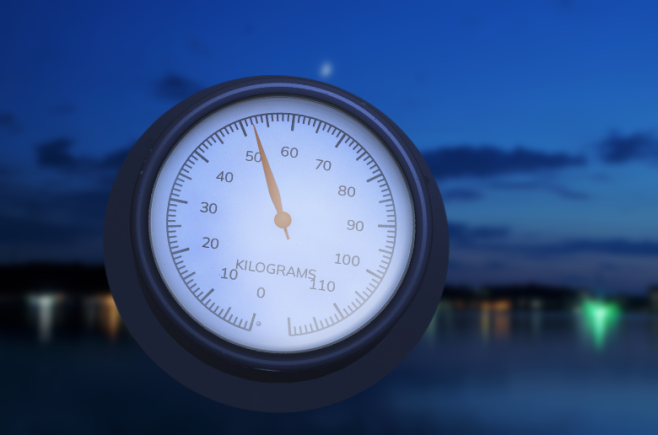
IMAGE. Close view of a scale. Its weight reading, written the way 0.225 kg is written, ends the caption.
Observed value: 52 kg
